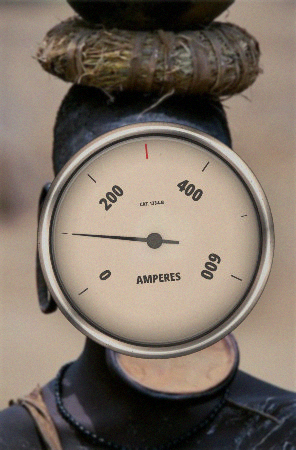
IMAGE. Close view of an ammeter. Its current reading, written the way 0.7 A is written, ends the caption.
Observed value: 100 A
